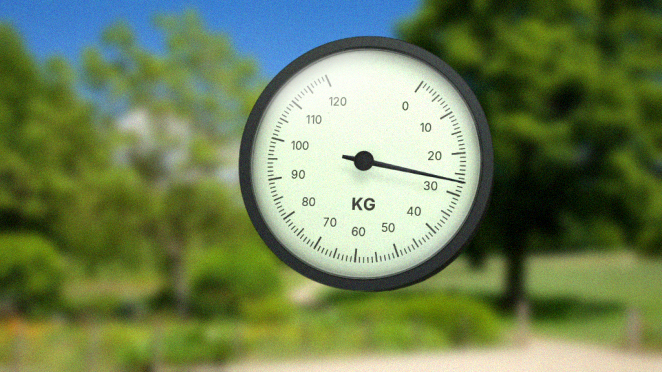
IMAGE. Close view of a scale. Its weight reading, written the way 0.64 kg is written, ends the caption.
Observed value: 27 kg
